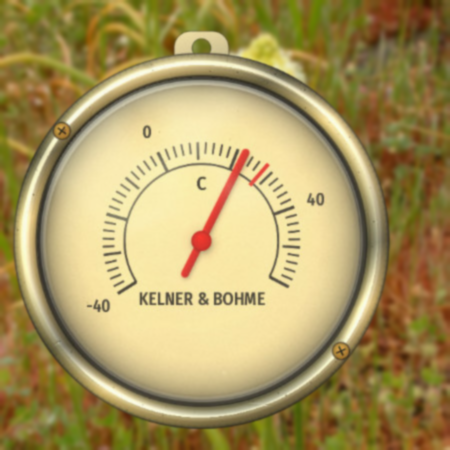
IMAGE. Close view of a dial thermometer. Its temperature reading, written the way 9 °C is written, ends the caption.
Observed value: 22 °C
